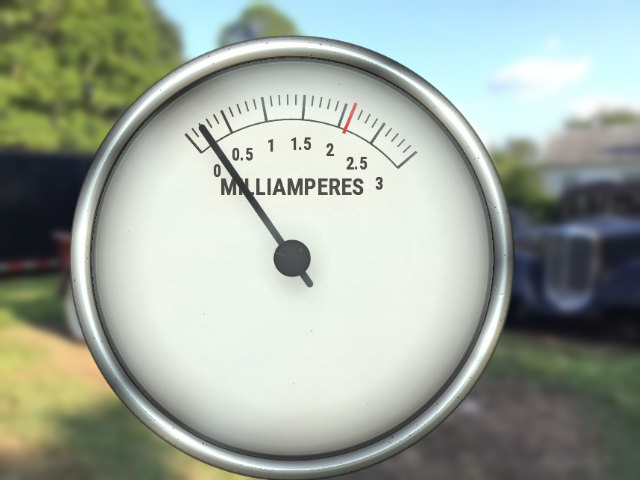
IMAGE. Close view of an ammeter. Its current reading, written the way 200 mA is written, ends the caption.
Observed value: 0.2 mA
